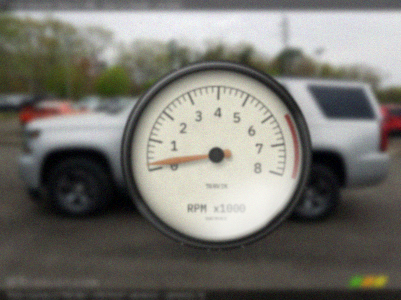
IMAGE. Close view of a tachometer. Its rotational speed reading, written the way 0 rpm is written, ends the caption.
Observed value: 200 rpm
